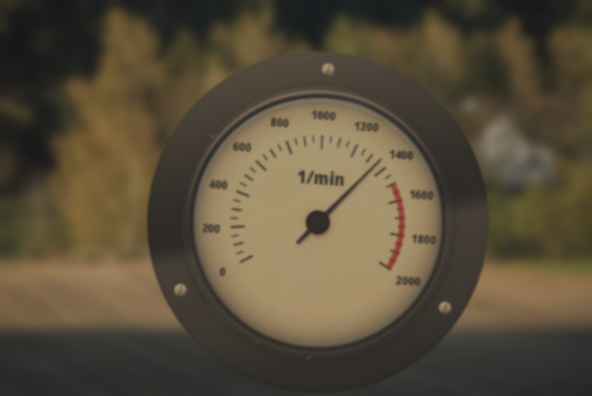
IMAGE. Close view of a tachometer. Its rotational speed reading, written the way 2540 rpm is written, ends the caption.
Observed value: 1350 rpm
